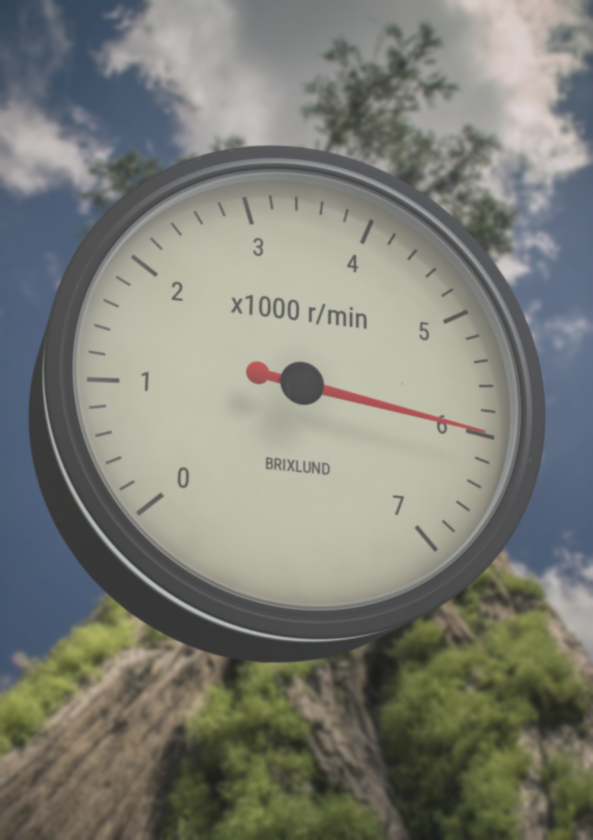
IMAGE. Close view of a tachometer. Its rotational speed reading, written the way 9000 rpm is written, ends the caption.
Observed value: 6000 rpm
